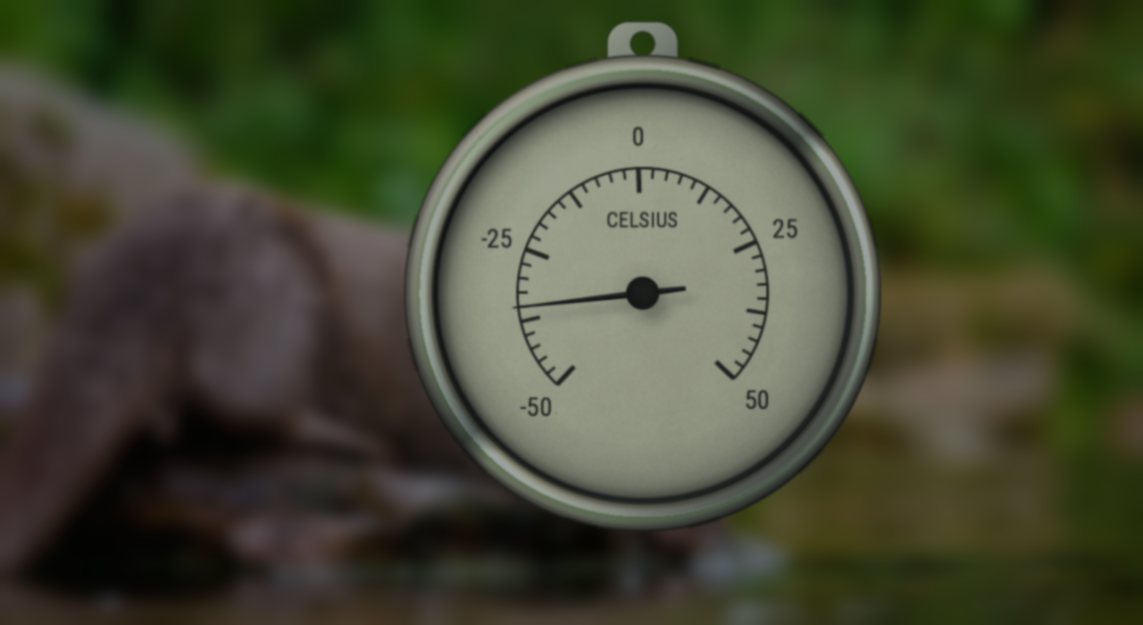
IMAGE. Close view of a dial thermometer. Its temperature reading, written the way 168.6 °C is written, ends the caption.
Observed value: -35 °C
